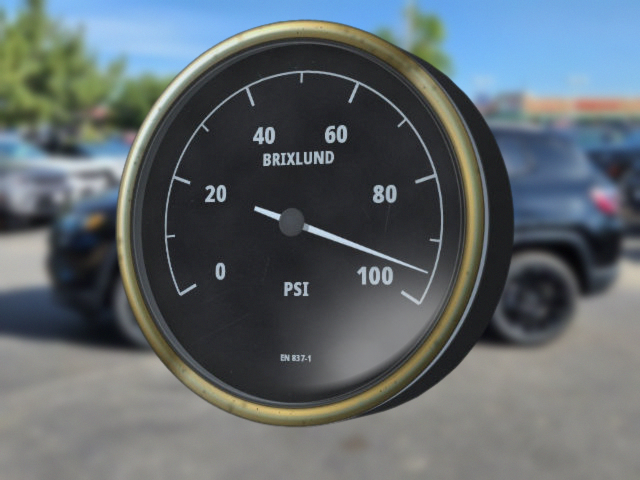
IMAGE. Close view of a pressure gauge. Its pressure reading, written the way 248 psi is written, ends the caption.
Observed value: 95 psi
